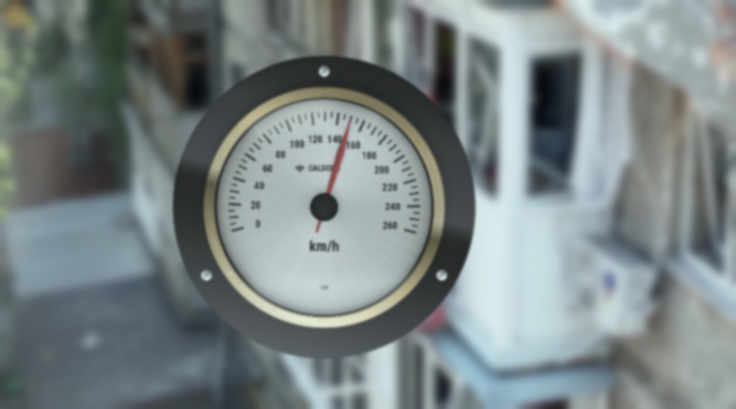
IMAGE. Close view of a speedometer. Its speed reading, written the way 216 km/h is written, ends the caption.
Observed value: 150 km/h
